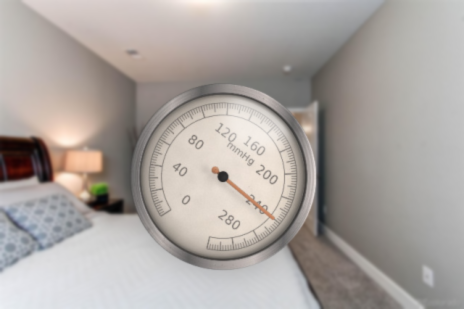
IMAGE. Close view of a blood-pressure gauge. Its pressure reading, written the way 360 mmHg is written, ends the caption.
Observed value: 240 mmHg
